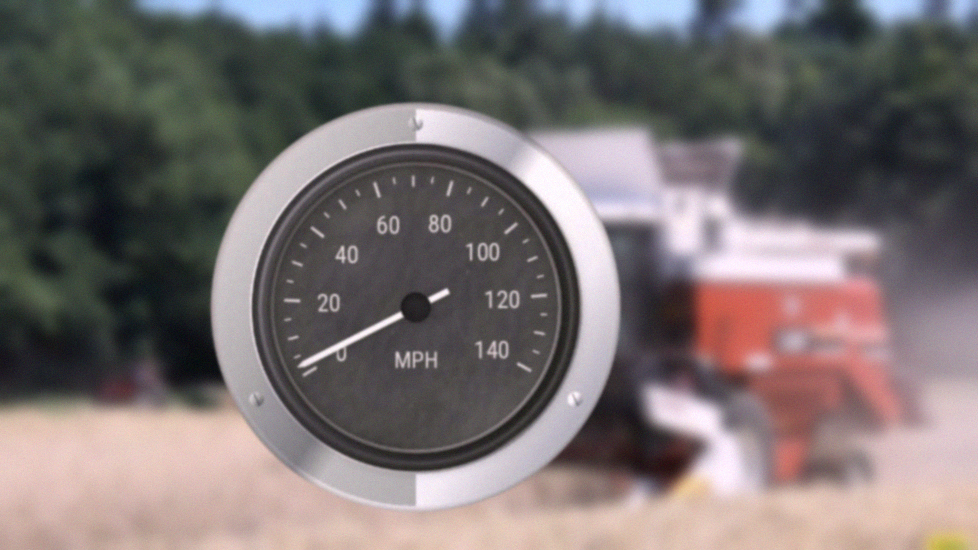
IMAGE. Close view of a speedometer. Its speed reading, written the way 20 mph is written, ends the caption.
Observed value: 2.5 mph
